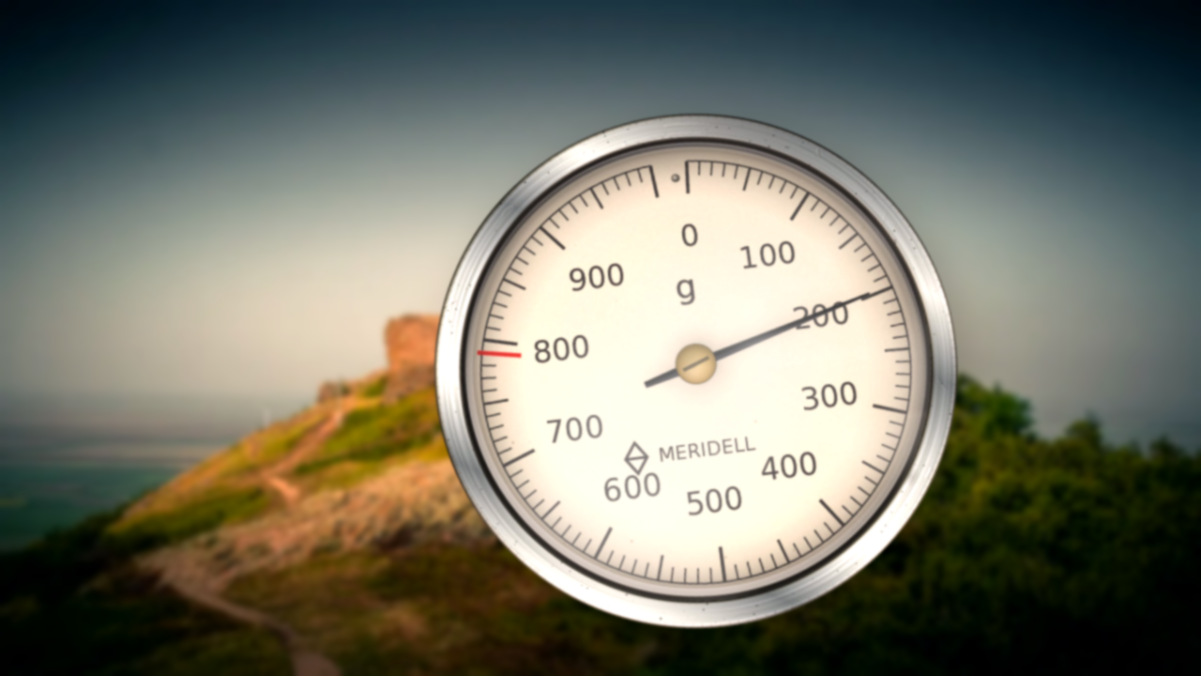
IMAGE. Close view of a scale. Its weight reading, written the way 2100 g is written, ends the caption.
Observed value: 200 g
